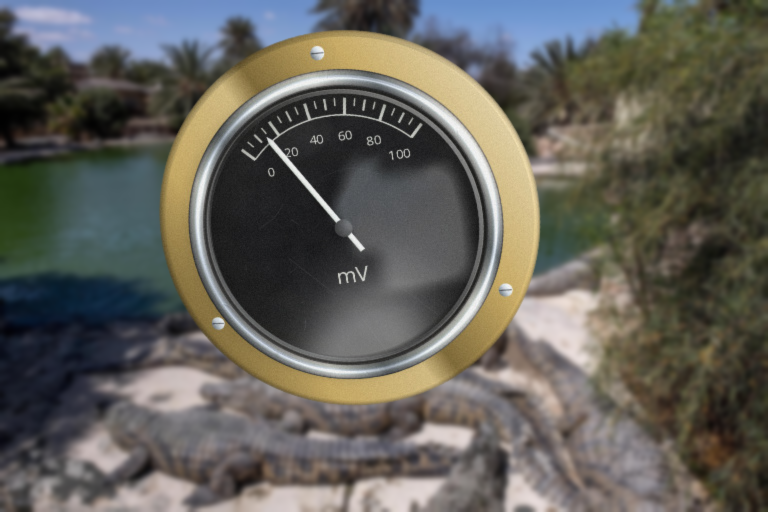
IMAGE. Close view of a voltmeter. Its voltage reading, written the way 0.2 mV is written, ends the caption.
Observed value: 15 mV
